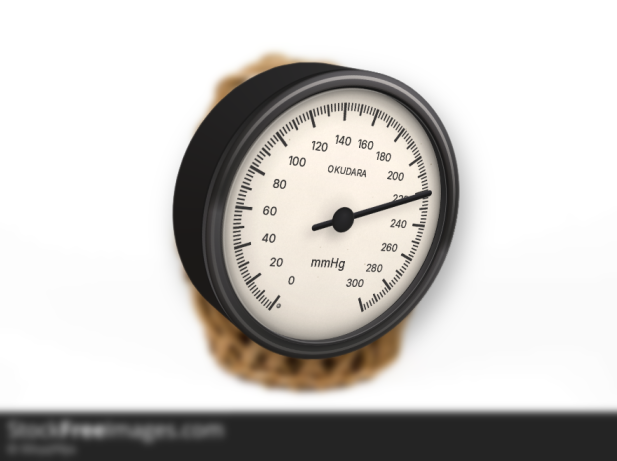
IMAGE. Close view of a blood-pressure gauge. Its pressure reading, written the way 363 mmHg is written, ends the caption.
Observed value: 220 mmHg
